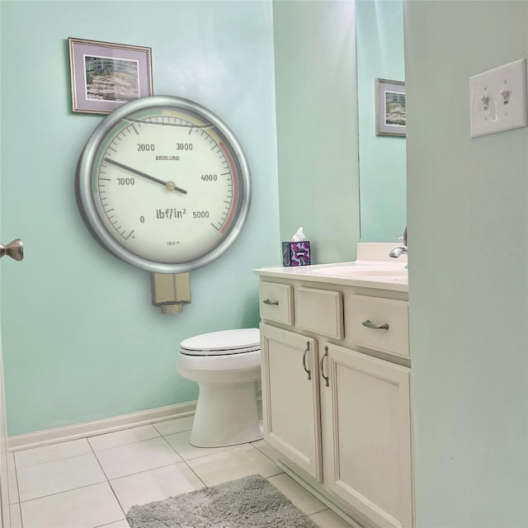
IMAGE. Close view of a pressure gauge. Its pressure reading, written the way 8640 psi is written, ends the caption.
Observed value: 1300 psi
